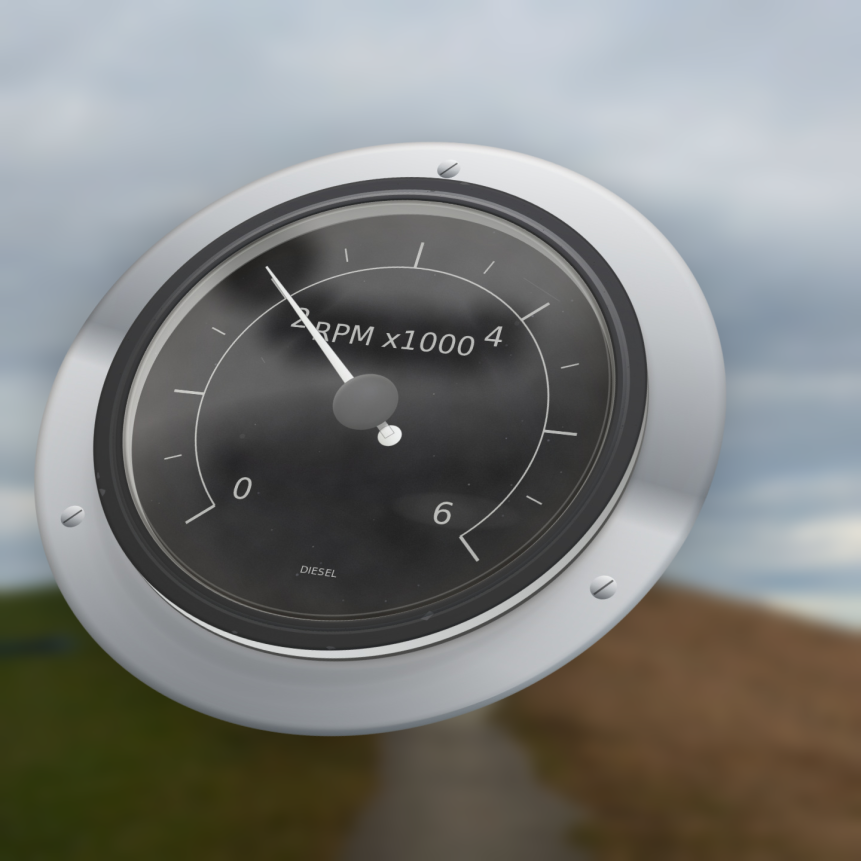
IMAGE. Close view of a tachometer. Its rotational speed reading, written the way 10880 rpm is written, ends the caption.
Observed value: 2000 rpm
